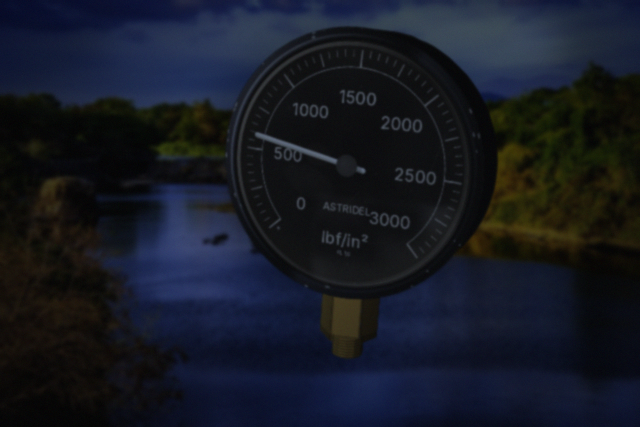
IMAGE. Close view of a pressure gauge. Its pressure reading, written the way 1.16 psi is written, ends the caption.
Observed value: 600 psi
